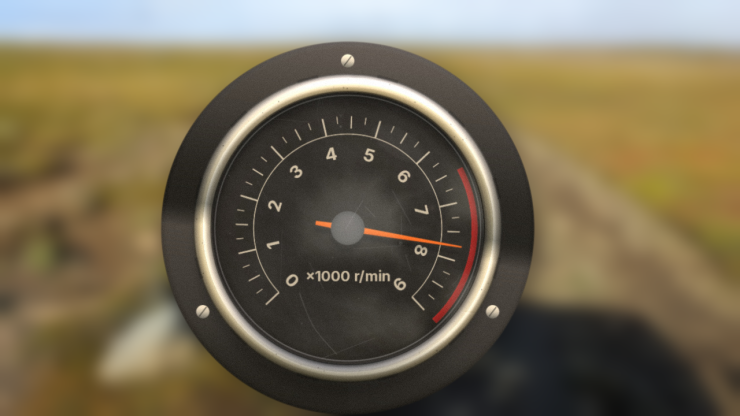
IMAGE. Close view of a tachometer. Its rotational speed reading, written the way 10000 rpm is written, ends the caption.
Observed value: 7750 rpm
